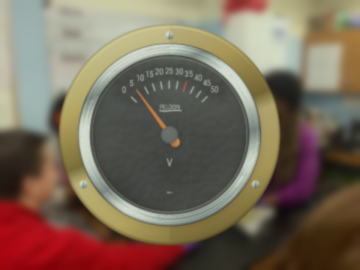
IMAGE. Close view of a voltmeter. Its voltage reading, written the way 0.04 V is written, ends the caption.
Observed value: 5 V
